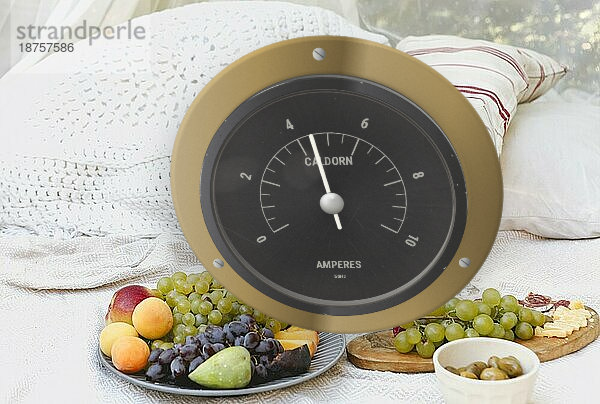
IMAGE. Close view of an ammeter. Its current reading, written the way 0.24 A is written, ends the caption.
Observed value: 4.5 A
